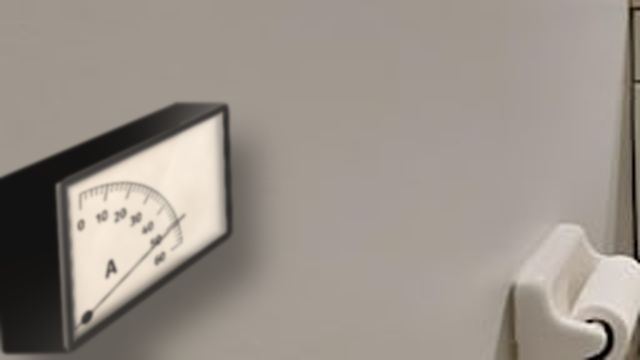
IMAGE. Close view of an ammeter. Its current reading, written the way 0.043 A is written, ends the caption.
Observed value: 50 A
